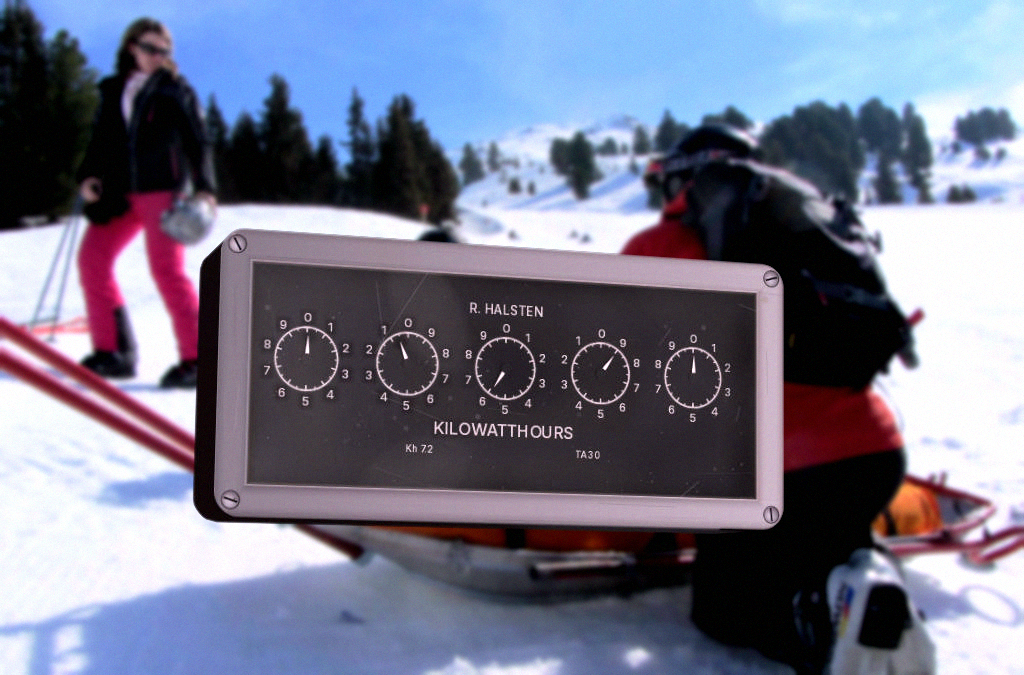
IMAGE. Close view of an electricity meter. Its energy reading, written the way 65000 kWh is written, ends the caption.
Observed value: 590 kWh
